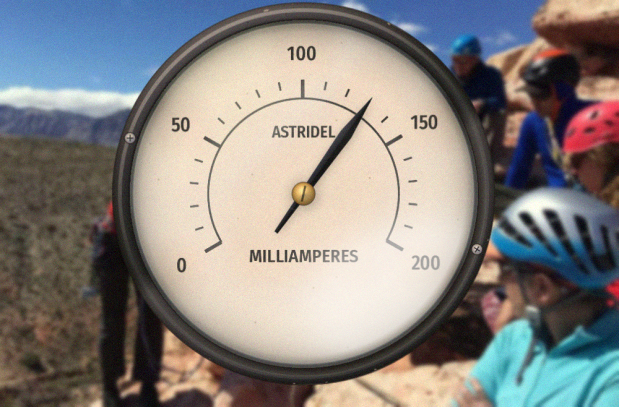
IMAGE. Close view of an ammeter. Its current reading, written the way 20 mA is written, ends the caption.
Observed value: 130 mA
